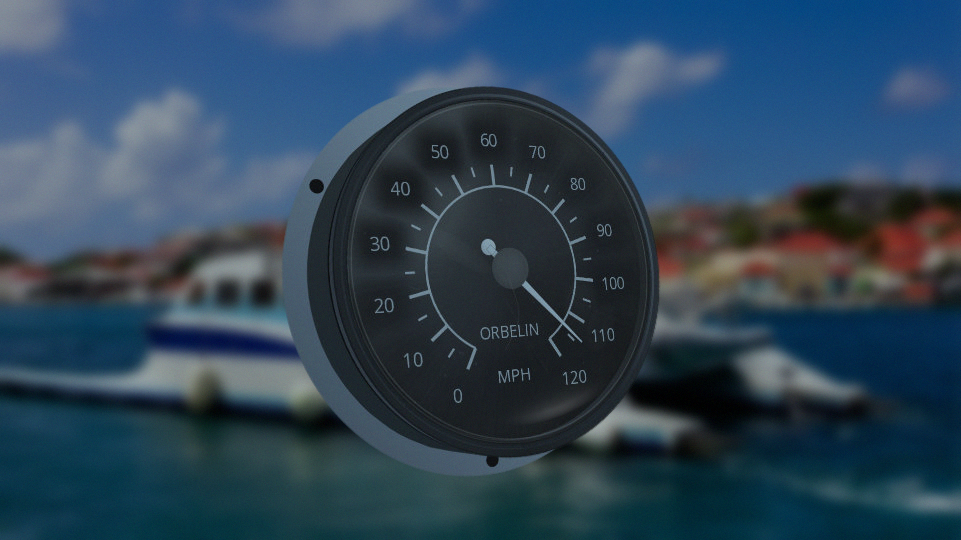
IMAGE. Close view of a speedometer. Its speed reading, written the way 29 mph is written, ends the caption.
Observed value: 115 mph
